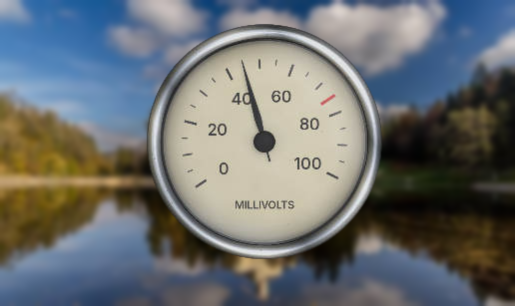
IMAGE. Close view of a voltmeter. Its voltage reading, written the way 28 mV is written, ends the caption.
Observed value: 45 mV
